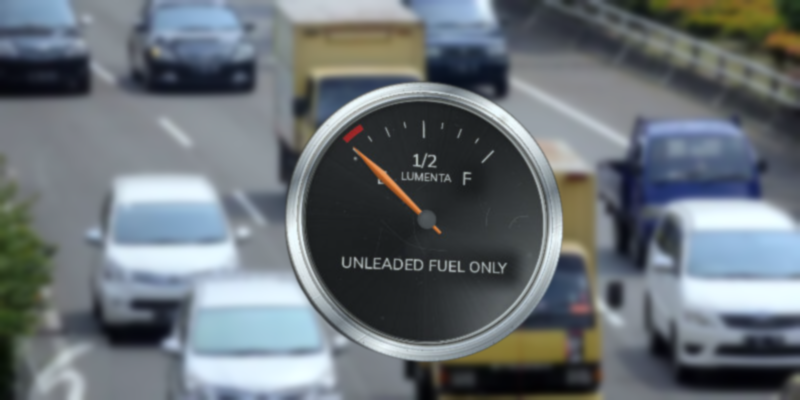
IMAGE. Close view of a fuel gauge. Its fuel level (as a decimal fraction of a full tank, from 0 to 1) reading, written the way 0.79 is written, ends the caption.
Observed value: 0
